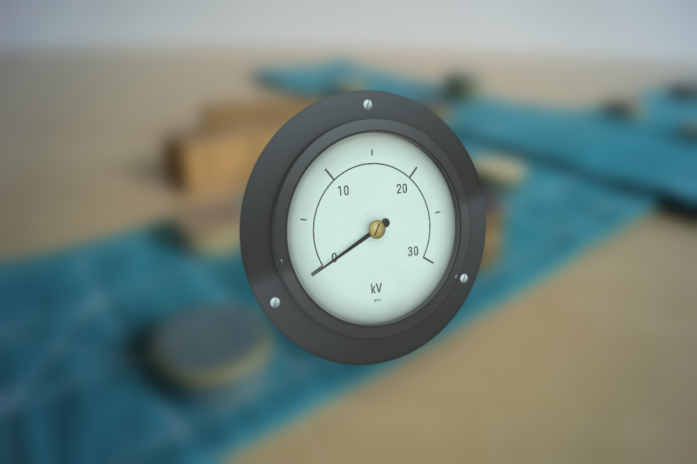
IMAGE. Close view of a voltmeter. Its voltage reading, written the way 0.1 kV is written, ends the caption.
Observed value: 0 kV
